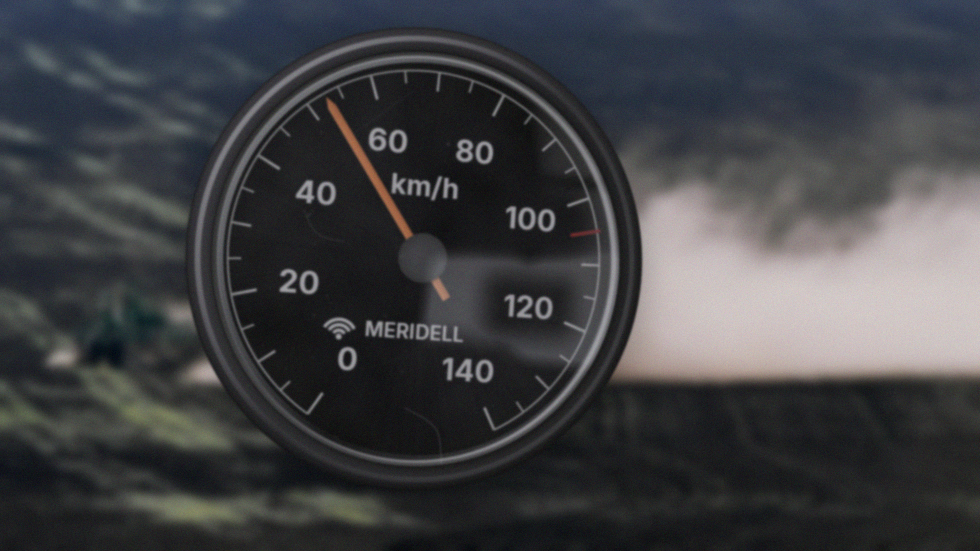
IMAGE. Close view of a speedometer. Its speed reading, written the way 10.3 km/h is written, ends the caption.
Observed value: 52.5 km/h
